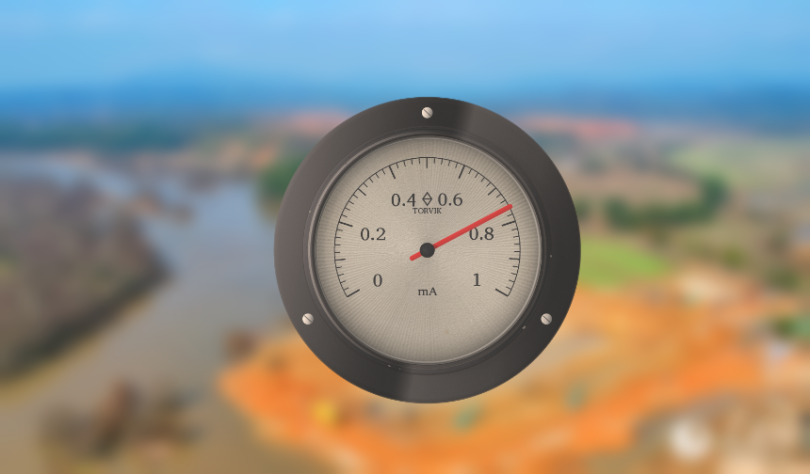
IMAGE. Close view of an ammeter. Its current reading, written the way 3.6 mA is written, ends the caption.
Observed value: 0.76 mA
